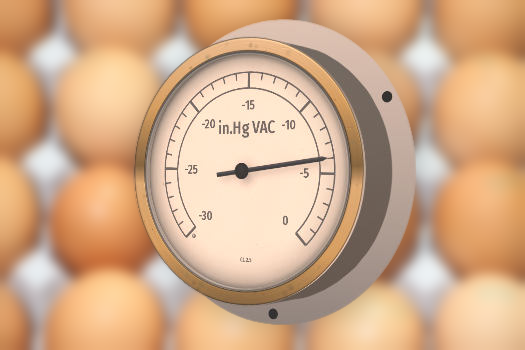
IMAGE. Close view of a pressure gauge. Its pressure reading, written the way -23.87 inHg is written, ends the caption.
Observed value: -6 inHg
